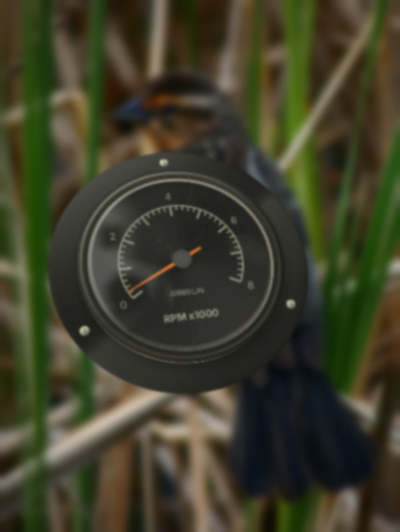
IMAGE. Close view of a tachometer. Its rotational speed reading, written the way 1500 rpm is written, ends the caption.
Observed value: 200 rpm
